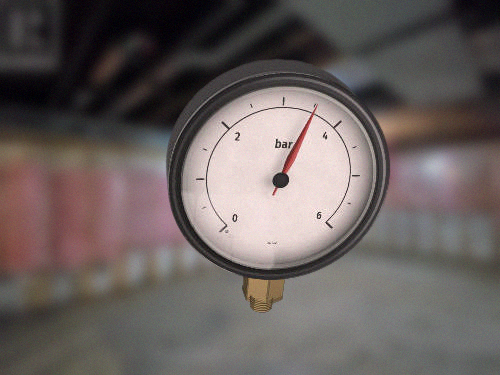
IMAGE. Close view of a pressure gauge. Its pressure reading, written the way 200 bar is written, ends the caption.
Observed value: 3.5 bar
